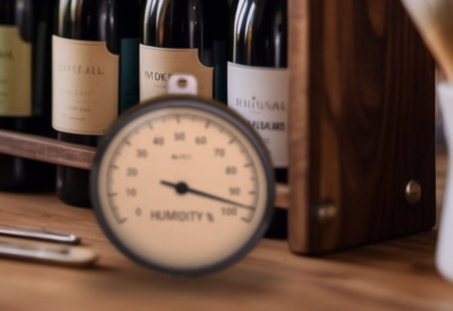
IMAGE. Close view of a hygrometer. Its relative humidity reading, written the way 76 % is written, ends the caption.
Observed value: 95 %
